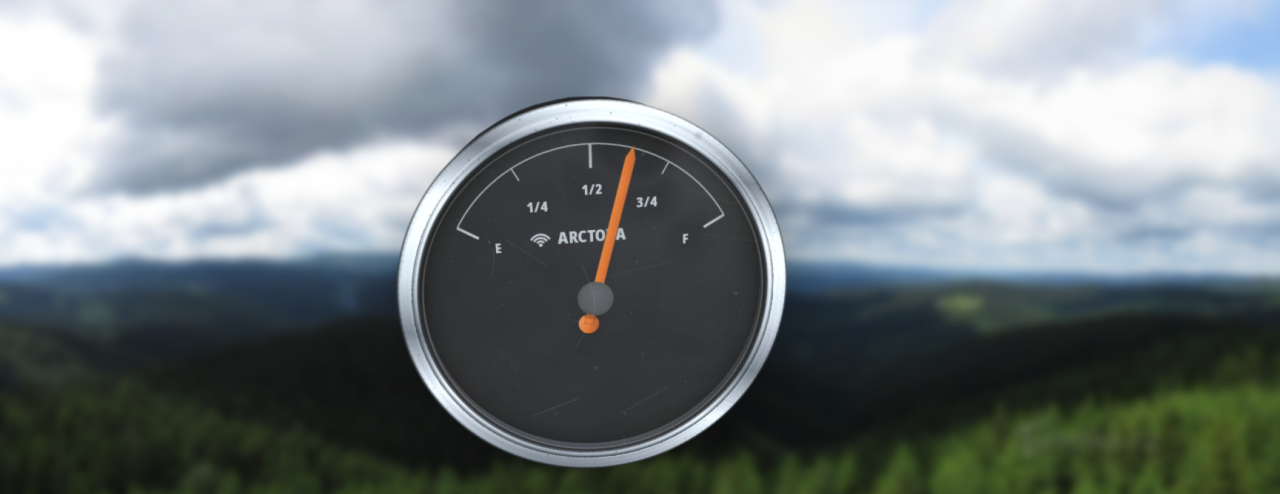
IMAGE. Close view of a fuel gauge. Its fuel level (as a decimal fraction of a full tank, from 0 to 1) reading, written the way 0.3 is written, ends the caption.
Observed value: 0.625
